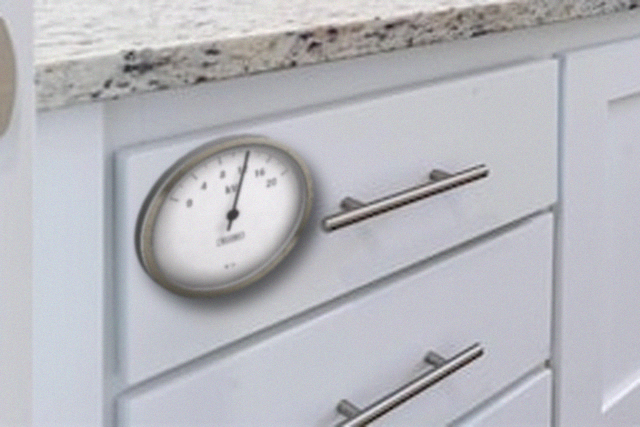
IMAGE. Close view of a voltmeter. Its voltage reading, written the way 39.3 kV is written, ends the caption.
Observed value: 12 kV
